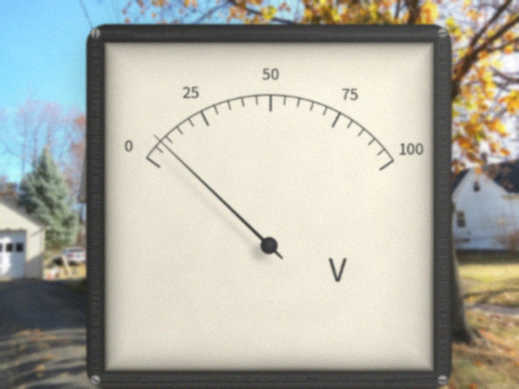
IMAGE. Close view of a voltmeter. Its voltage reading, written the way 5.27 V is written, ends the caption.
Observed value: 7.5 V
